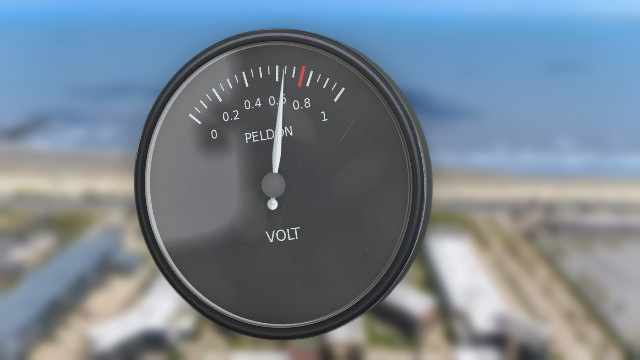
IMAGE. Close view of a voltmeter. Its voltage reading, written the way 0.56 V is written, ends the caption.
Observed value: 0.65 V
